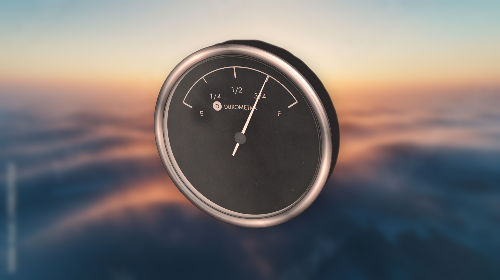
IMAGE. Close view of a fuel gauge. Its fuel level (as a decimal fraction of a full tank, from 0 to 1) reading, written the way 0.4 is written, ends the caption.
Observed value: 0.75
